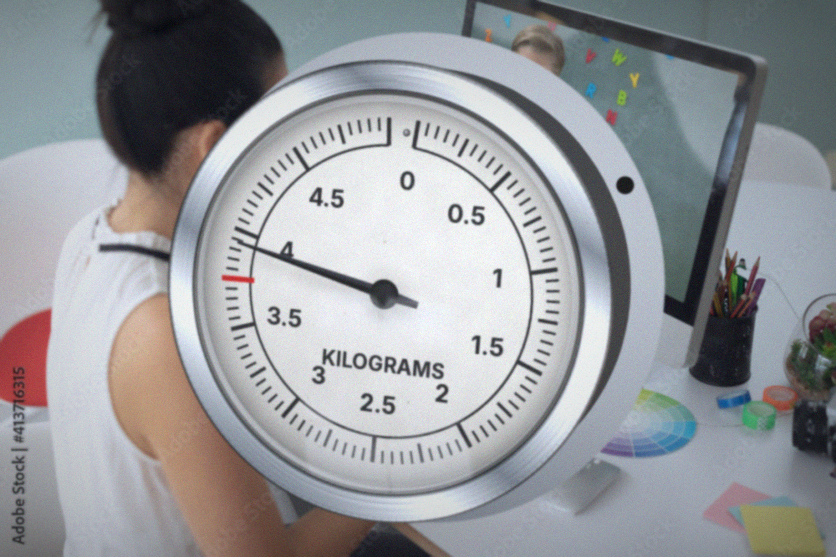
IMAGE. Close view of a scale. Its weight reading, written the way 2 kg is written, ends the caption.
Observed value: 3.95 kg
